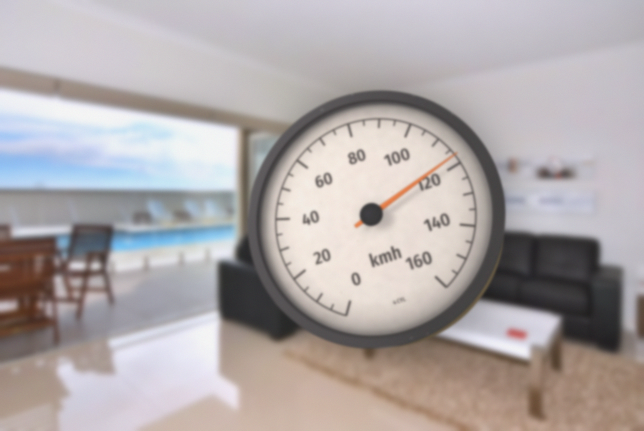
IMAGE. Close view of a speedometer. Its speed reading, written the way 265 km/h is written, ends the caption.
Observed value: 117.5 km/h
